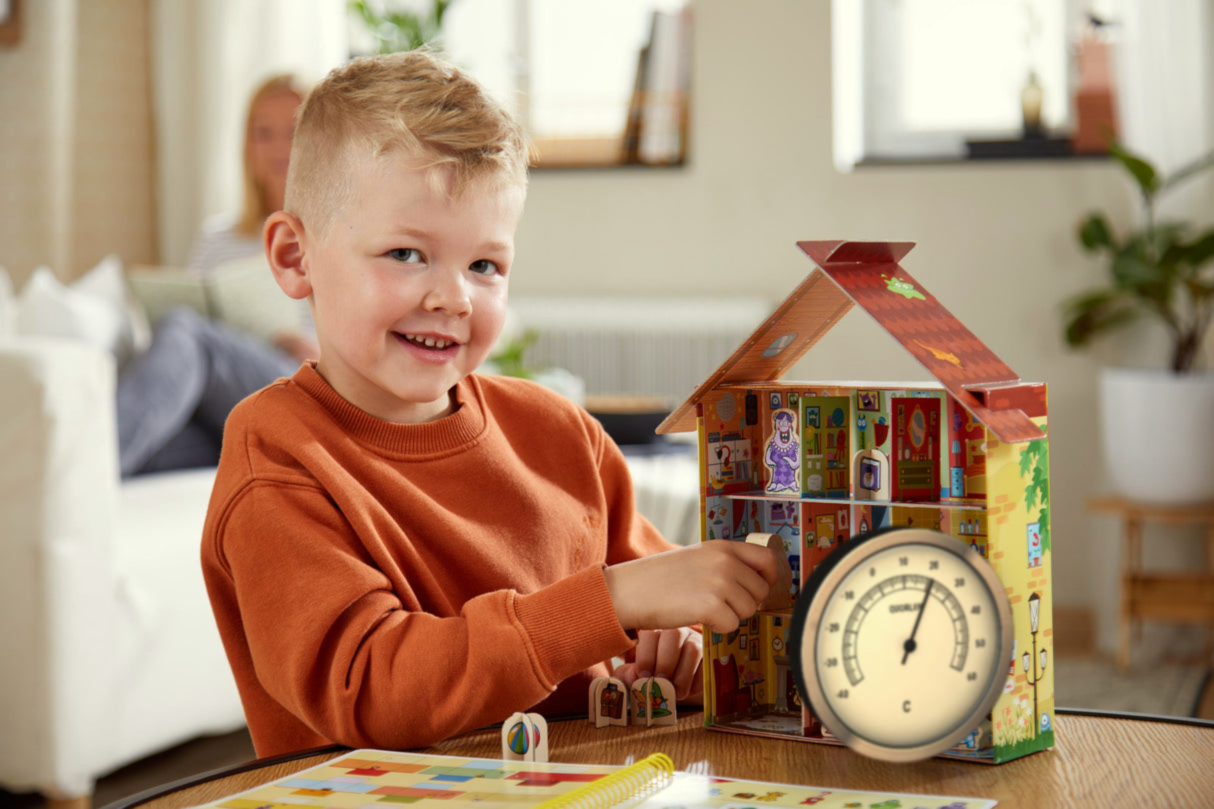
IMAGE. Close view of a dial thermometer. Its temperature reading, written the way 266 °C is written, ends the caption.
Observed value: 20 °C
